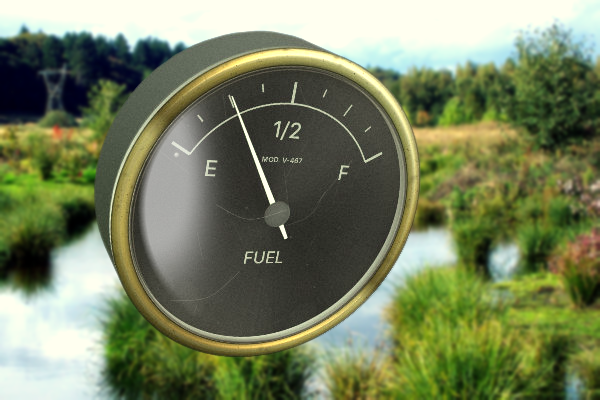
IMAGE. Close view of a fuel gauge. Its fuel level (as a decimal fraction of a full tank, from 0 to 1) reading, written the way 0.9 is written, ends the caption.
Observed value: 0.25
